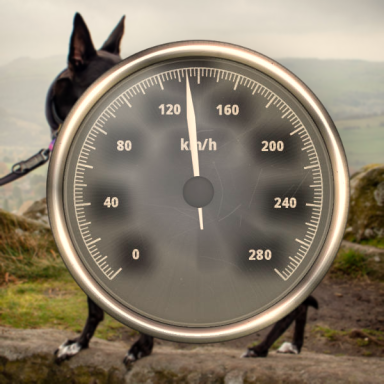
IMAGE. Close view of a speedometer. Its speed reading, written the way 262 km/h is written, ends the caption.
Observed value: 134 km/h
